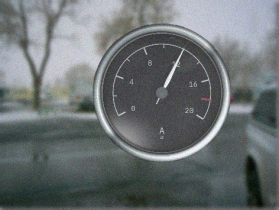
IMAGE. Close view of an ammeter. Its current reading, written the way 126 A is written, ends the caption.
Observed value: 12 A
